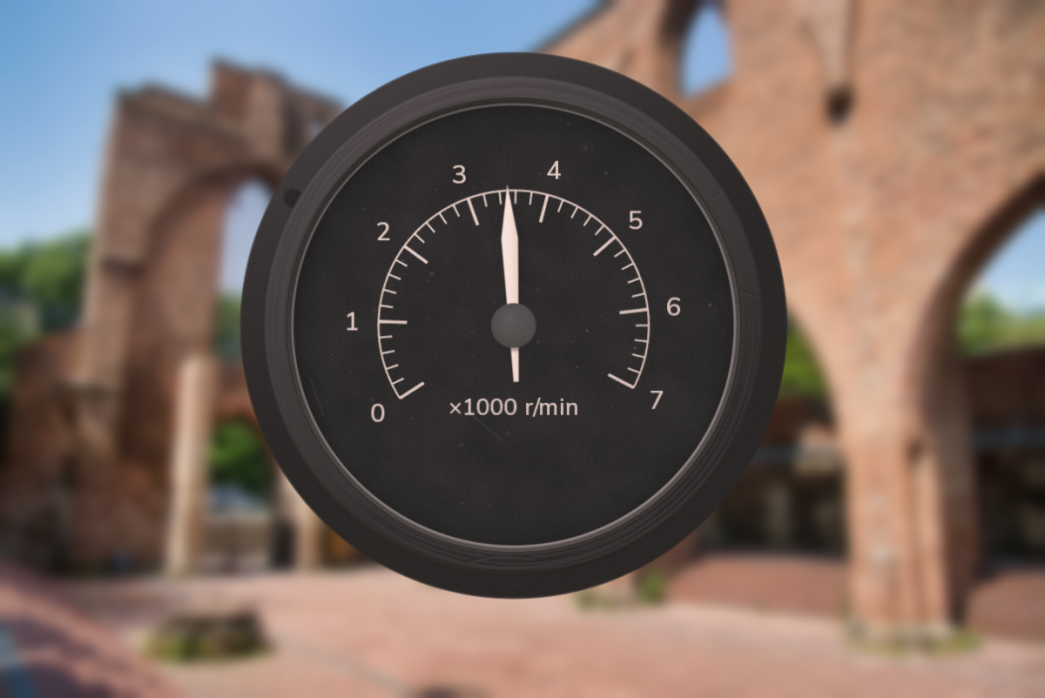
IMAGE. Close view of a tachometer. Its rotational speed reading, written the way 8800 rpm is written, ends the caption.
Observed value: 3500 rpm
